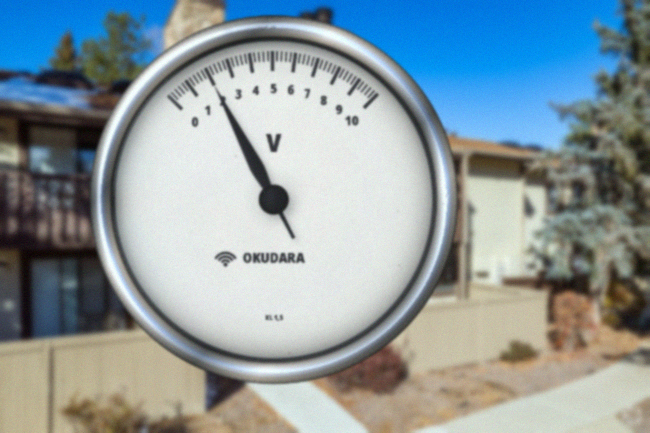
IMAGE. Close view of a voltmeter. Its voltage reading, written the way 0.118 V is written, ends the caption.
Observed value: 2 V
